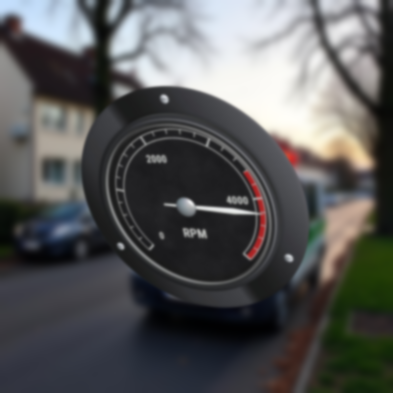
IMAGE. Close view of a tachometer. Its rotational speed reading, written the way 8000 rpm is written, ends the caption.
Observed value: 4200 rpm
